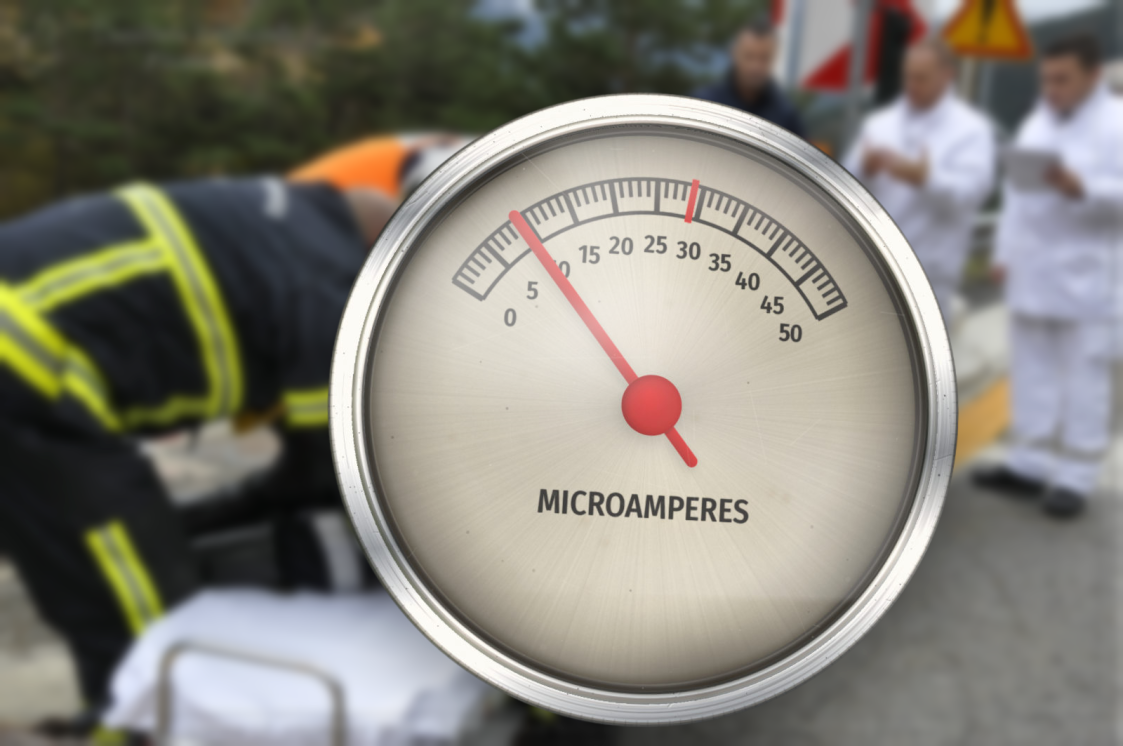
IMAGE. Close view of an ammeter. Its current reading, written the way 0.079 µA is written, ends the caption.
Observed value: 9 µA
